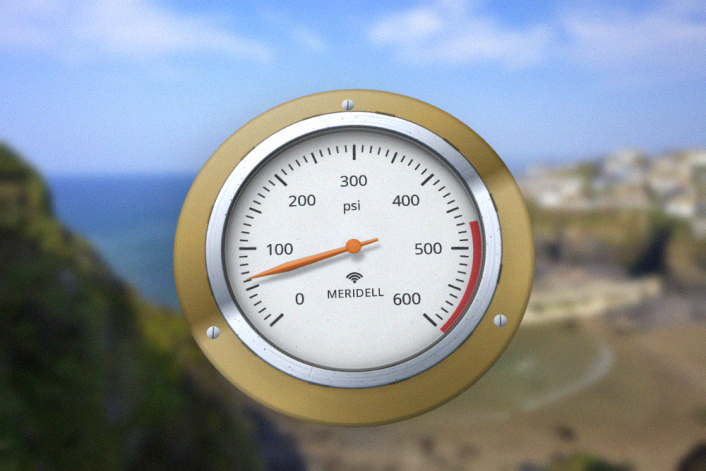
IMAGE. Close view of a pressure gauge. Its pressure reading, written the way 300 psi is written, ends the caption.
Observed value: 60 psi
